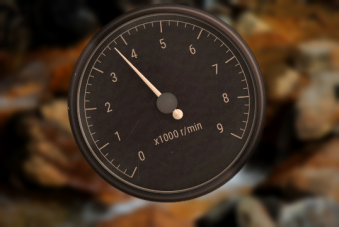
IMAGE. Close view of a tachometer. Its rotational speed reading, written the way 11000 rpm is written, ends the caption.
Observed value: 3700 rpm
